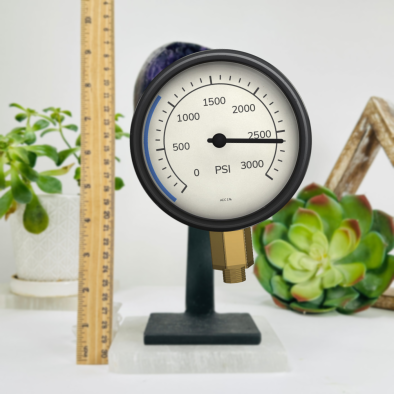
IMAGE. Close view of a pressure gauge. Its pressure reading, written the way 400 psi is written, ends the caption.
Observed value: 2600 psi
